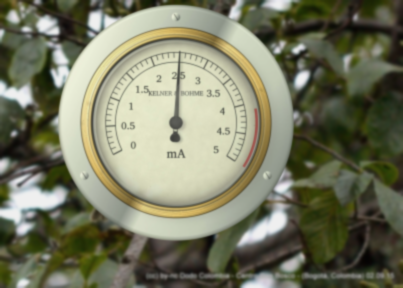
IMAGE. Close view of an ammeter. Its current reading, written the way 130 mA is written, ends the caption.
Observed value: 2.5 mA
